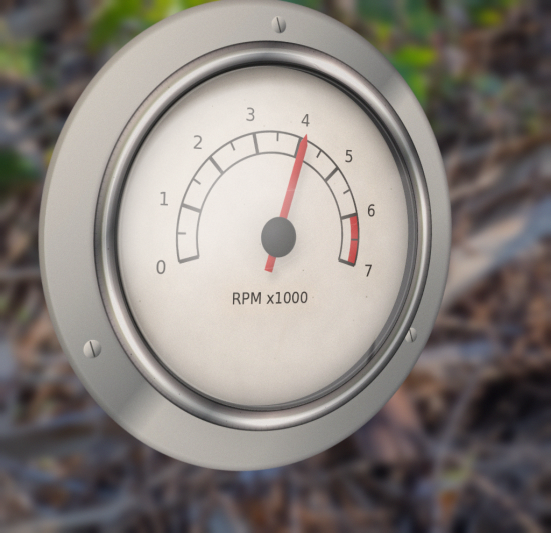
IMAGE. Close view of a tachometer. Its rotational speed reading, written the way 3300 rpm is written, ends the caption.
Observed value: 4000 rpm
